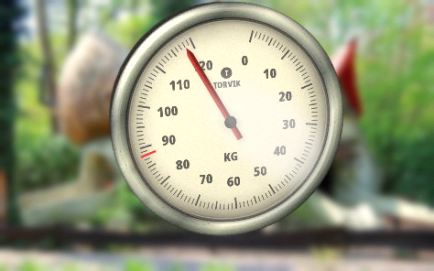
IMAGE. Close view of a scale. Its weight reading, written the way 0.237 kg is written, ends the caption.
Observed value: 118 kg
